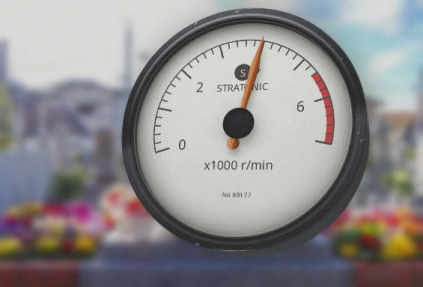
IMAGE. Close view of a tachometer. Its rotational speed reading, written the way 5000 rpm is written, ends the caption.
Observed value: 4000 rpm
